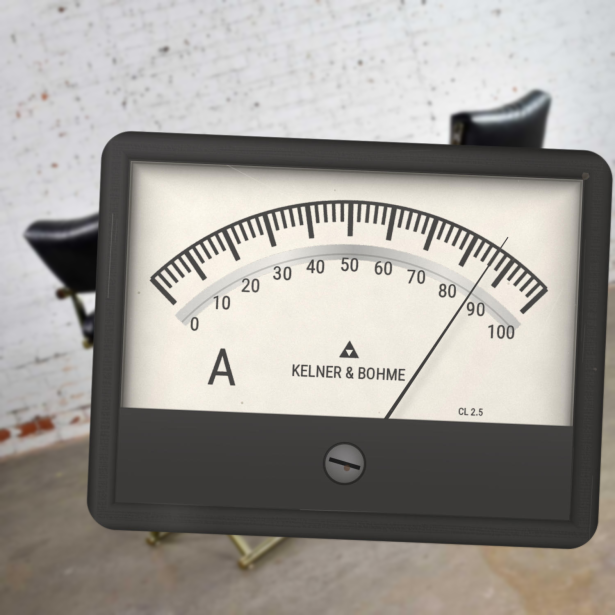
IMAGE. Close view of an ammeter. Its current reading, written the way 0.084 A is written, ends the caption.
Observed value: 86 A
